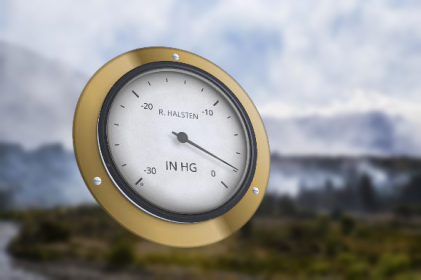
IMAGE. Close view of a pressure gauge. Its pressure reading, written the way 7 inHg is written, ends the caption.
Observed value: -2 inHg
